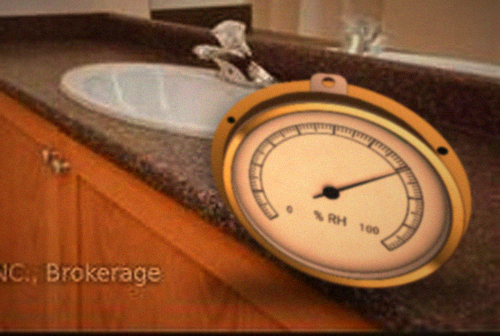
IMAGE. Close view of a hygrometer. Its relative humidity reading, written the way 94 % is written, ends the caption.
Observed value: 70 %
